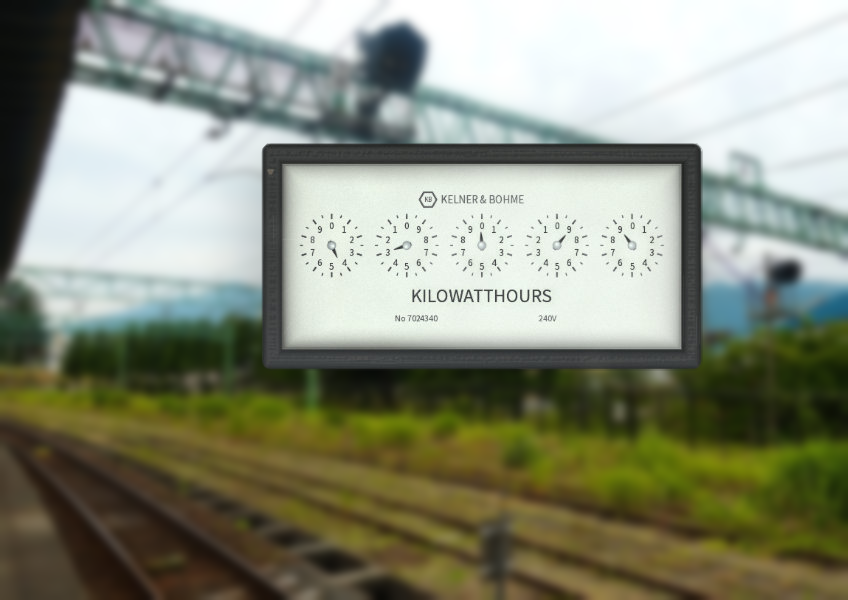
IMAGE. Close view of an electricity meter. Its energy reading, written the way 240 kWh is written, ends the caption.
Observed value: 42989 kWh
